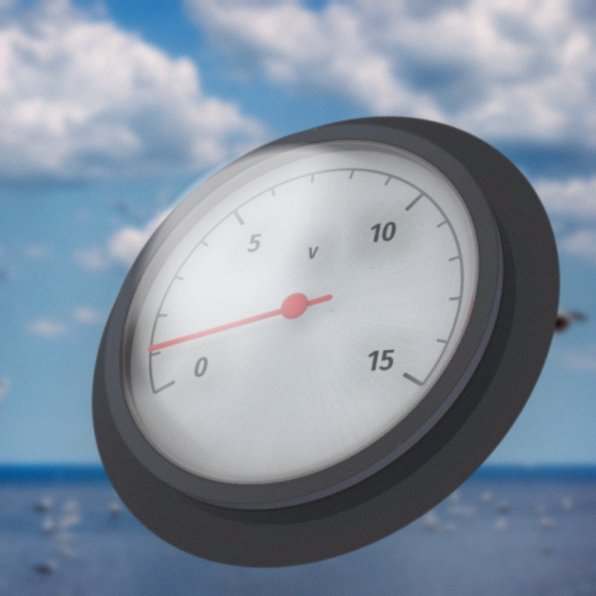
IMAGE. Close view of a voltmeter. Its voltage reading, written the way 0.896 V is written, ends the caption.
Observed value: 1 V
